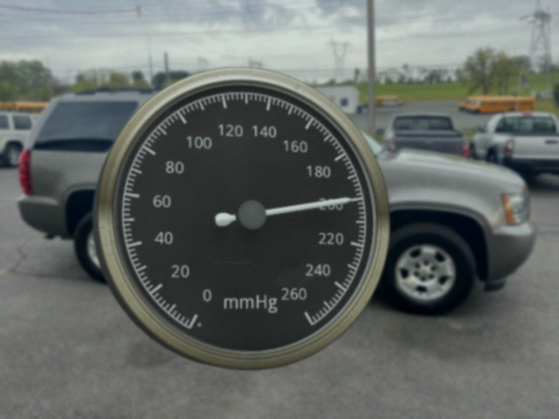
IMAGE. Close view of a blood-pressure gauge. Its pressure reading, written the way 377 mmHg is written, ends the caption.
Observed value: 200 mmHg
